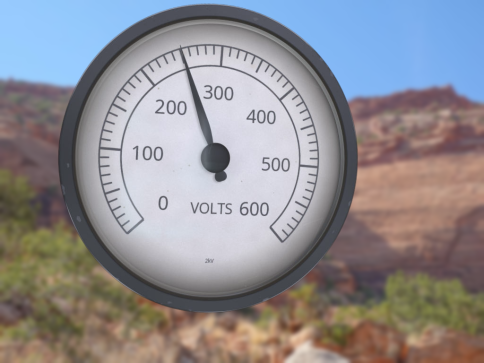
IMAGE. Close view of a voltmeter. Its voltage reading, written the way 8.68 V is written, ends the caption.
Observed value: 250 V
